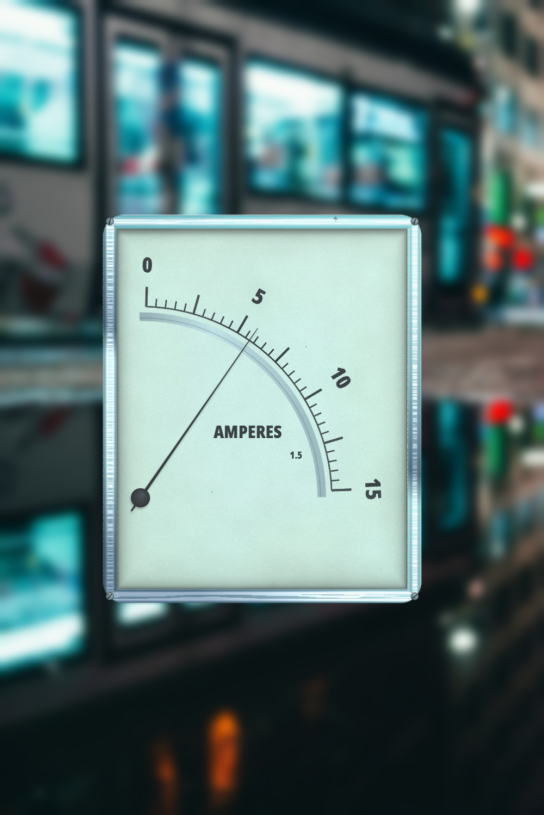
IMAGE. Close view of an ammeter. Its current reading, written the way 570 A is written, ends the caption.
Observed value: 5.75 A
